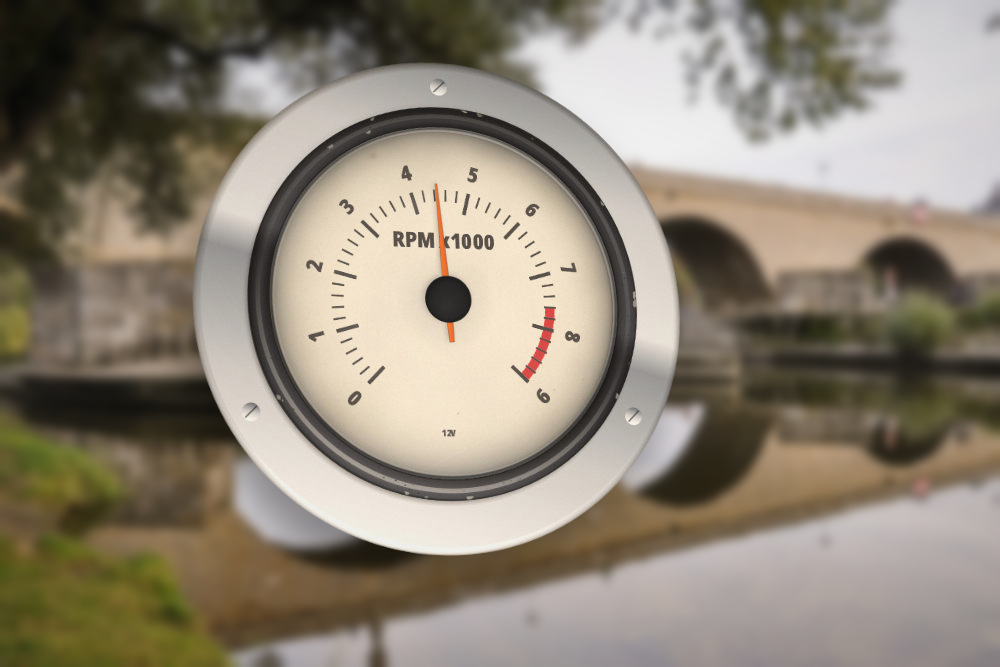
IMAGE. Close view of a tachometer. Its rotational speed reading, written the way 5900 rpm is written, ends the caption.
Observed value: 4400 rpm
